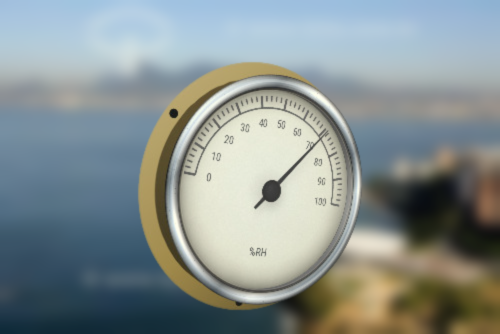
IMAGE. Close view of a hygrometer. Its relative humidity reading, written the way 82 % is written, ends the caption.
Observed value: 70 %
